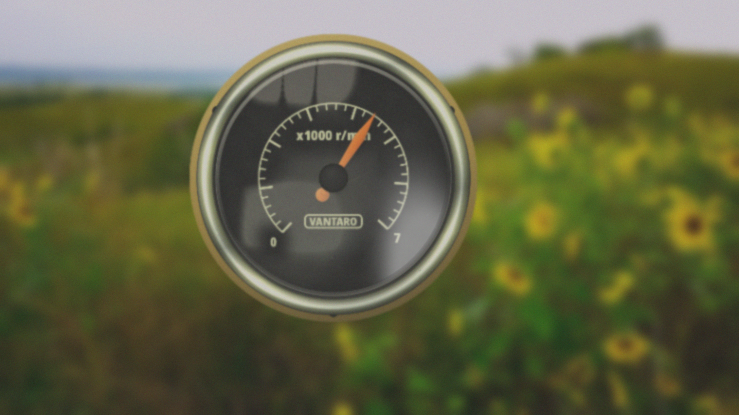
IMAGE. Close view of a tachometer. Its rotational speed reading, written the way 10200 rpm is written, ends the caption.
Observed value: 4400 rpm
